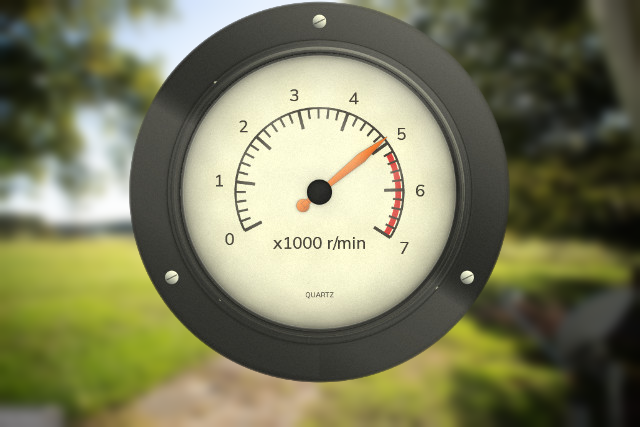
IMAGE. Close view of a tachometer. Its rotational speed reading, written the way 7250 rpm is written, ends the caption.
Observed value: 4900 rpm
